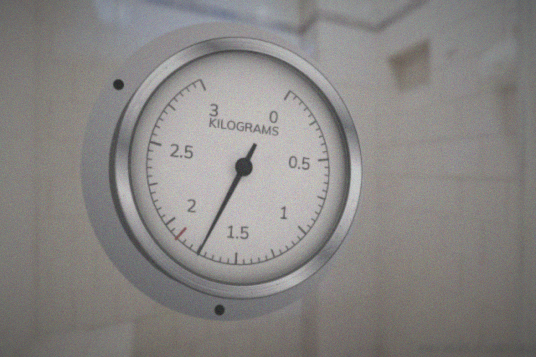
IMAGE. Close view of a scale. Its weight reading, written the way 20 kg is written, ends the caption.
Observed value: 1.75 kg
